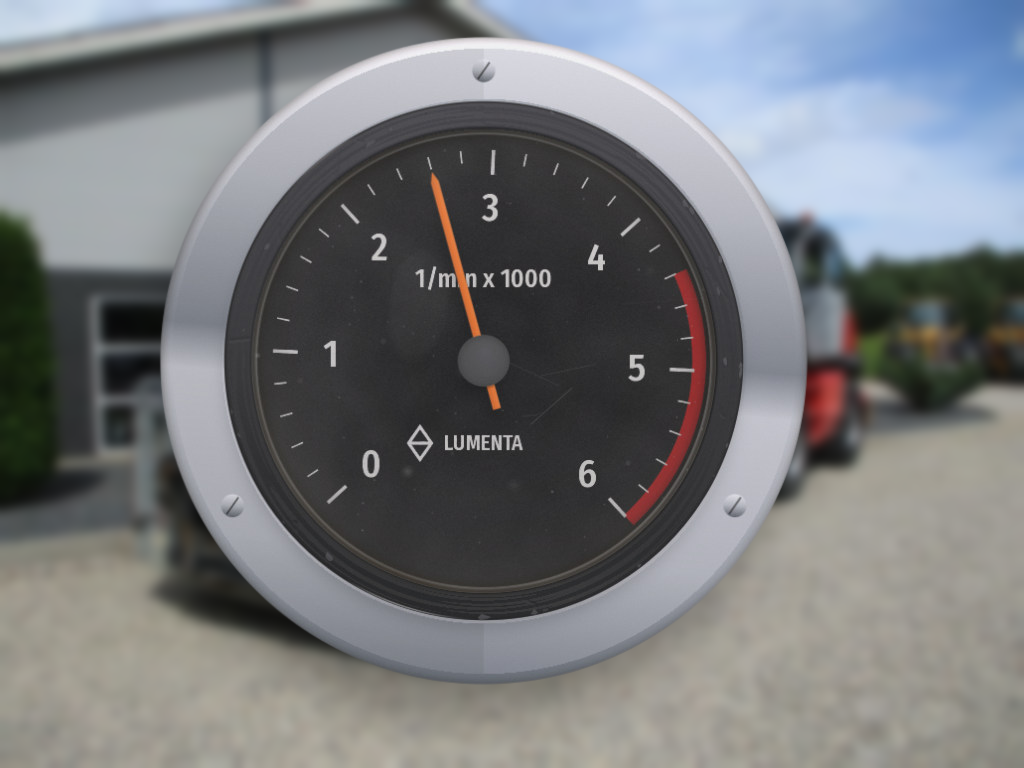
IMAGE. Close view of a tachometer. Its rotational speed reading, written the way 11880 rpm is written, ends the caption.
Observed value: 2600 rpm
